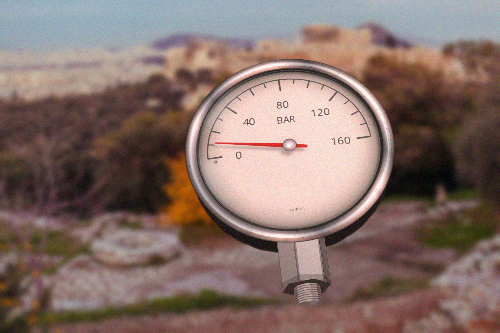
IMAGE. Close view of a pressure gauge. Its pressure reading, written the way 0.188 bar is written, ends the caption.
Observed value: 10 bar
